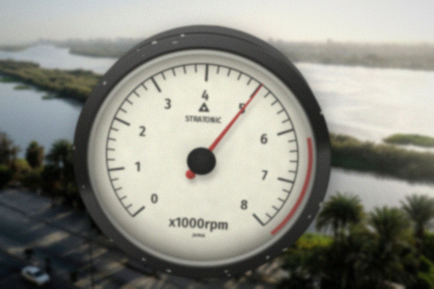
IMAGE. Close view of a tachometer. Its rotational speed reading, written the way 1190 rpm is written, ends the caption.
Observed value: 5000 rpm
